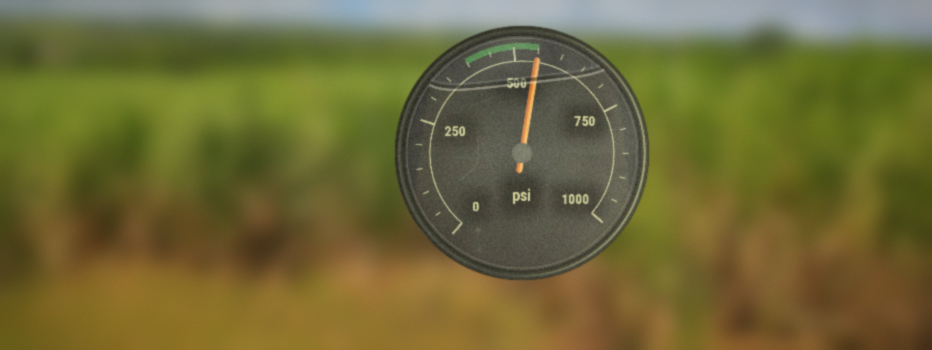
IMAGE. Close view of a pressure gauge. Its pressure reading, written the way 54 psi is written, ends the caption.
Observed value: 550 psi
